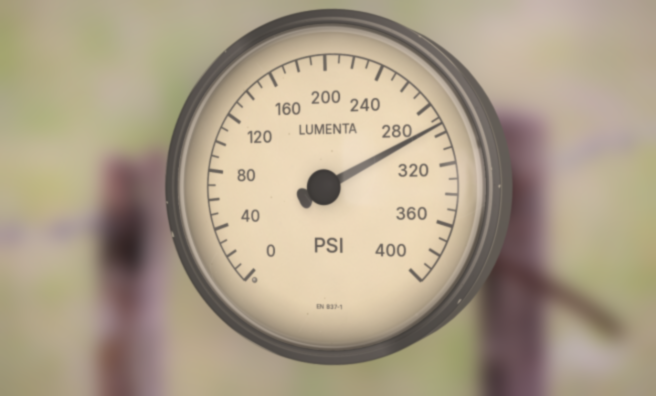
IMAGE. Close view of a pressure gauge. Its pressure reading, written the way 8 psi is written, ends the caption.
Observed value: 295 psi
